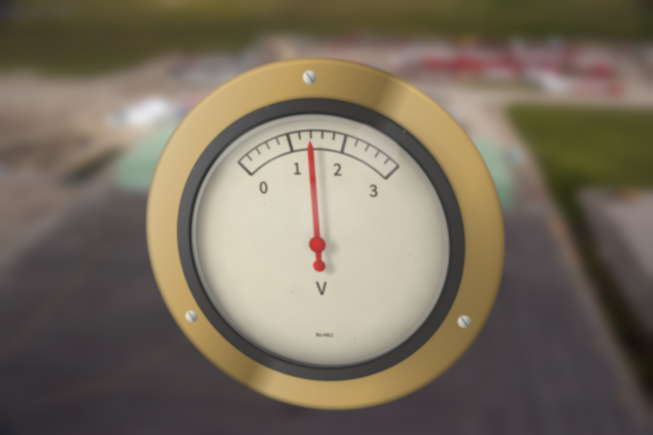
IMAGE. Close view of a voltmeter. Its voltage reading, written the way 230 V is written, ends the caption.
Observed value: 1.4 V
